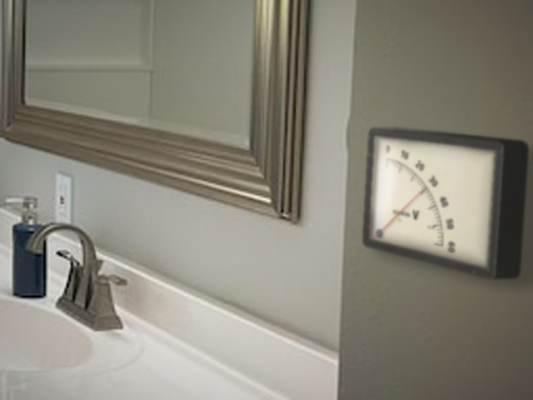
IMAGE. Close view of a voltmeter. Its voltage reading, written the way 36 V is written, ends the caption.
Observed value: 30 V
